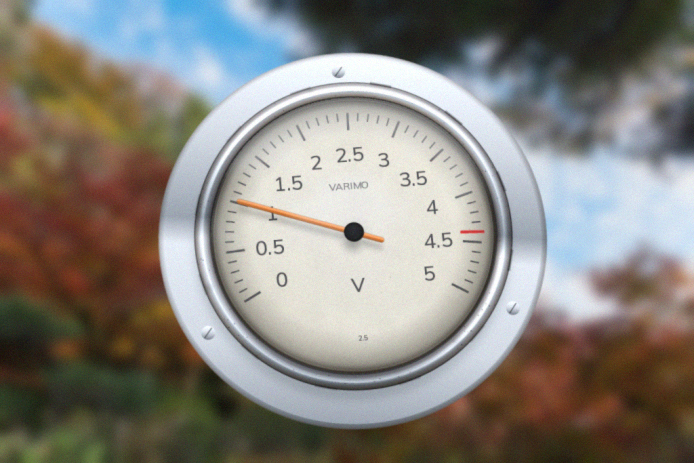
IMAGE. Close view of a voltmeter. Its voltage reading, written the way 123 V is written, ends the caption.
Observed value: 1 V
